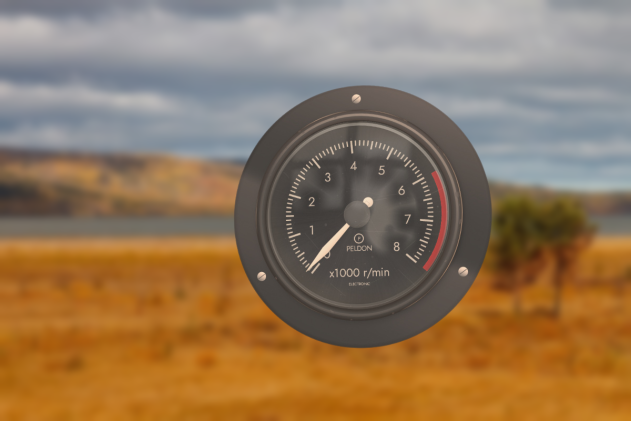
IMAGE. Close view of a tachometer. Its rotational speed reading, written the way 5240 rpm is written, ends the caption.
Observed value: 100 rpm
